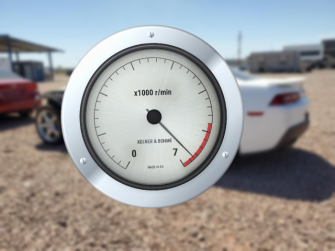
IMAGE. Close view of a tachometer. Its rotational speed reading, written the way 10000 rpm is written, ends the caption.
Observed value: 6700 rpm
